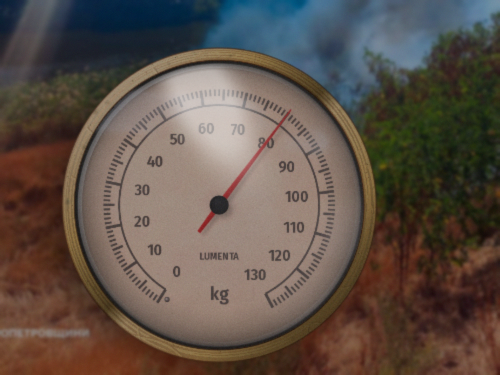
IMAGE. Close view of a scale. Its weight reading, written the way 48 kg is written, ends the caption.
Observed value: 80 kg
